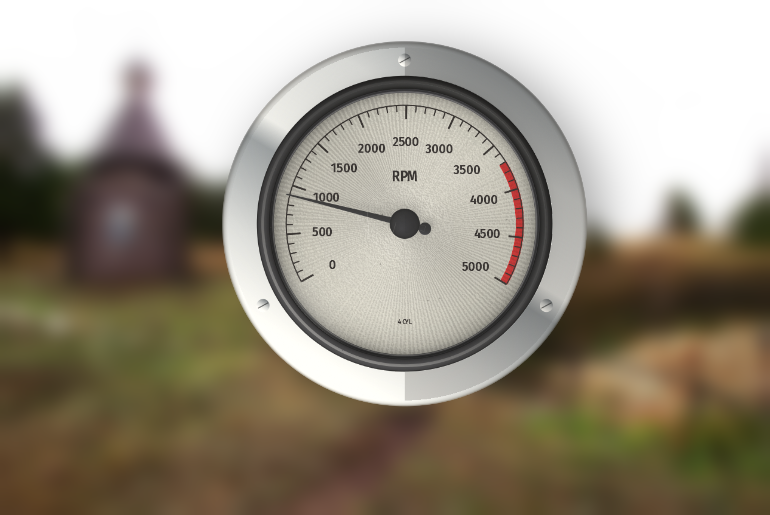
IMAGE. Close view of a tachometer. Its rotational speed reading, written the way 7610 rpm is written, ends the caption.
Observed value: 900 rpm
